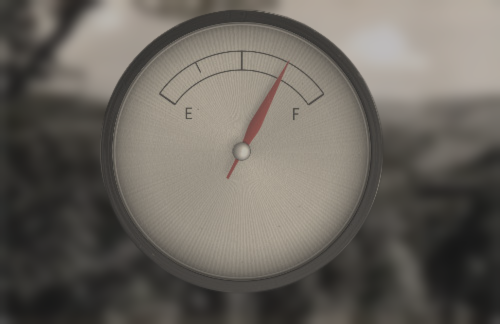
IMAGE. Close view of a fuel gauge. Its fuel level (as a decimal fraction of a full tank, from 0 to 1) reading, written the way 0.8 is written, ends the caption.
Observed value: 0.75
